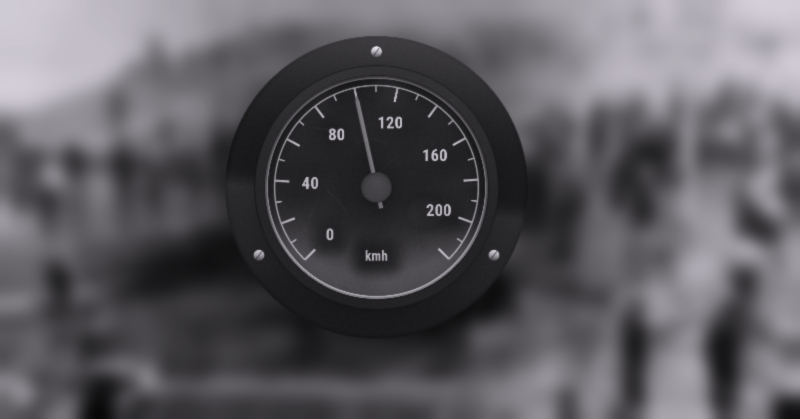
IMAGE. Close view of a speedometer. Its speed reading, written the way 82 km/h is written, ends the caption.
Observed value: 100 km/h
